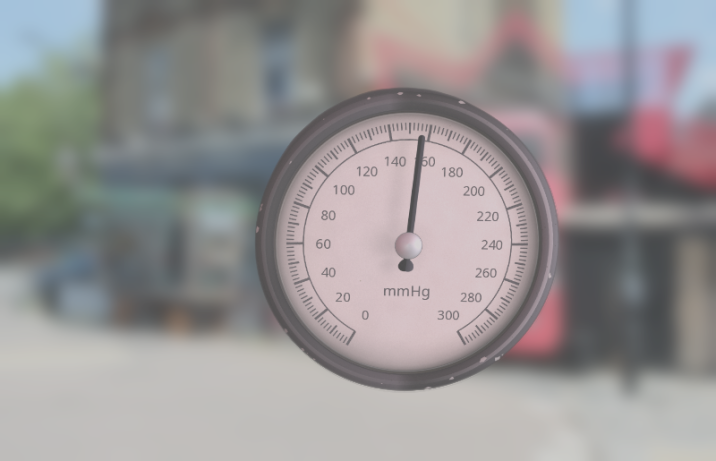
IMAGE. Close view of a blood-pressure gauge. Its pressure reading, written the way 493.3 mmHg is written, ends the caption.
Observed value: 156 mmHg
